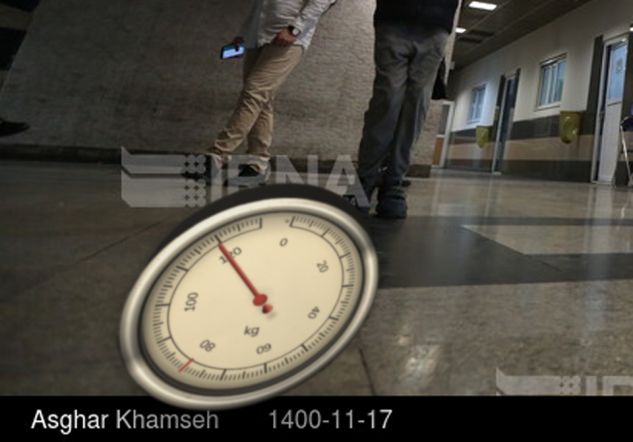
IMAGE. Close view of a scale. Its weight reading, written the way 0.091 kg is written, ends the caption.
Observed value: 120 kg
